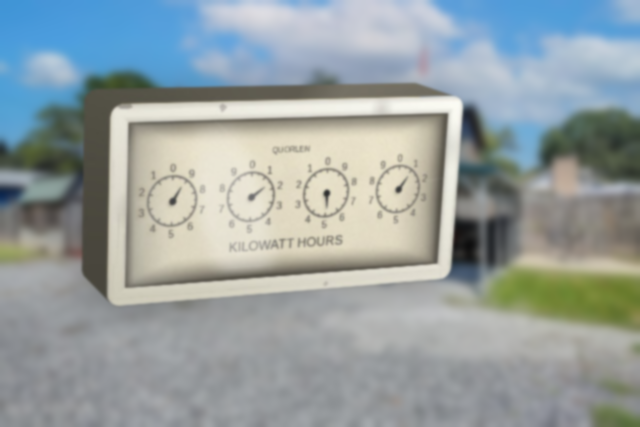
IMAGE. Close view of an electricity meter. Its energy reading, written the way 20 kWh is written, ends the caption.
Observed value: 9151 kWh
